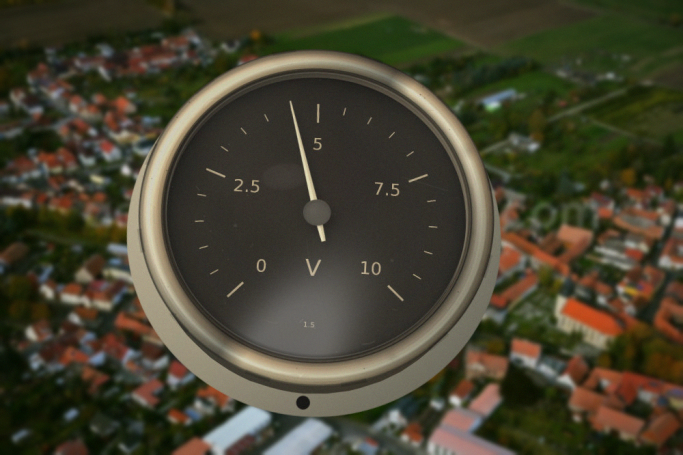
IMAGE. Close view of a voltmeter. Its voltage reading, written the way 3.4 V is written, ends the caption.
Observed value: 4.5 V
